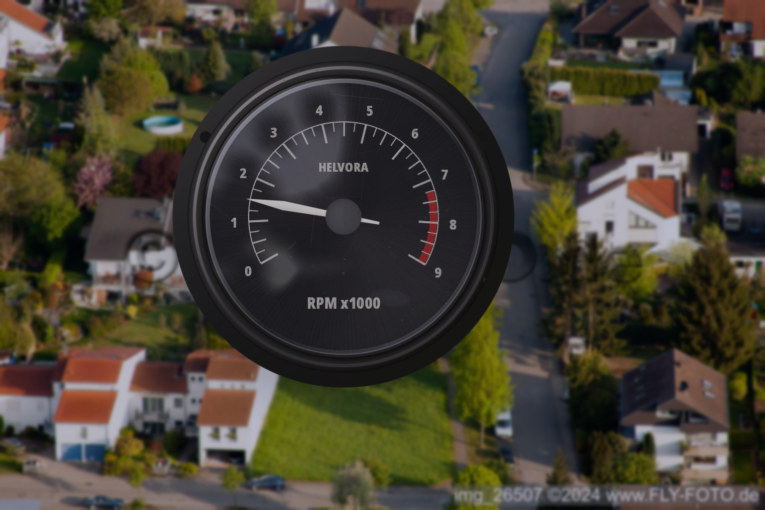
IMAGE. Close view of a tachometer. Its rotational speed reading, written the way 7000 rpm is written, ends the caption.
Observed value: 1500 rpm
